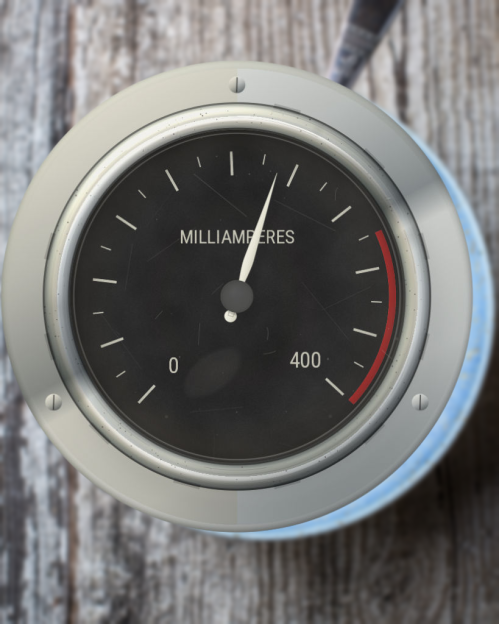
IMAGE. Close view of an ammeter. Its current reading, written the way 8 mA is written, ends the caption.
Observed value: 230 mA
